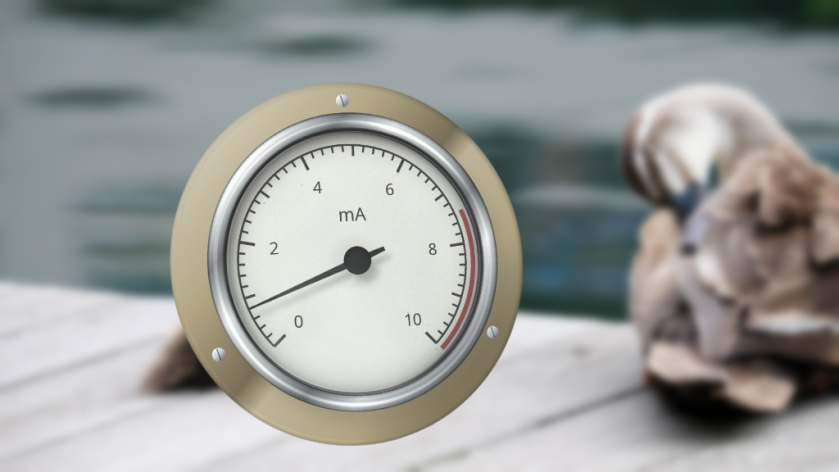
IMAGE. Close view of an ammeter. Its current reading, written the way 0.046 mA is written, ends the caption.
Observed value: 0.8 mA
